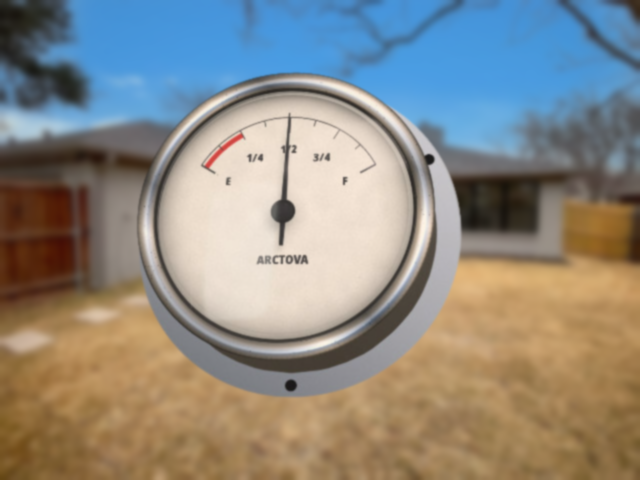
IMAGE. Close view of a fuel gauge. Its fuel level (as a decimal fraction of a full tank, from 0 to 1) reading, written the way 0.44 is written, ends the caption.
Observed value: 0.5
